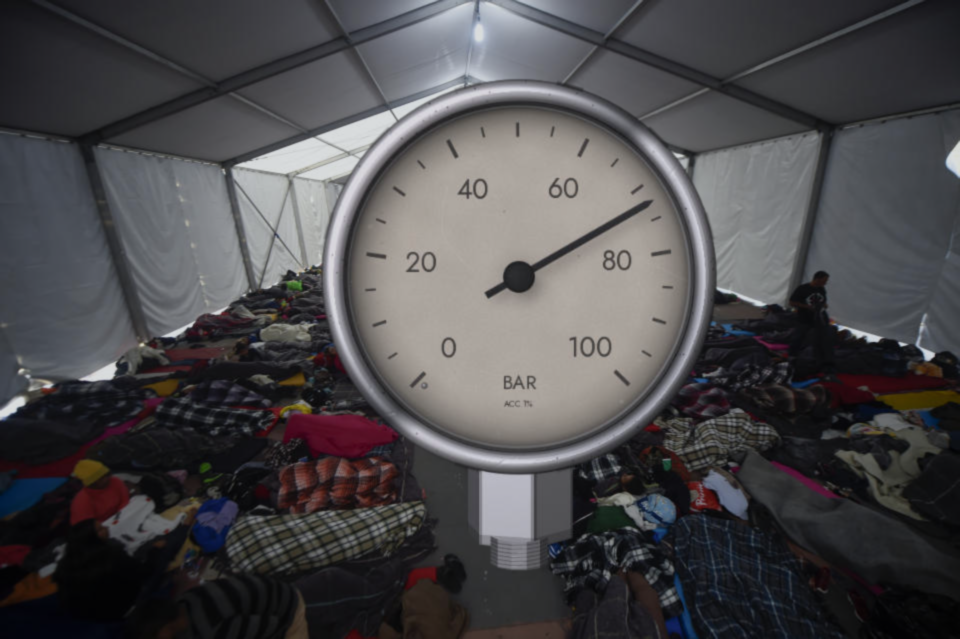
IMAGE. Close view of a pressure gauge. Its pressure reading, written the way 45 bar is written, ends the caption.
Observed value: 72.5 bar
